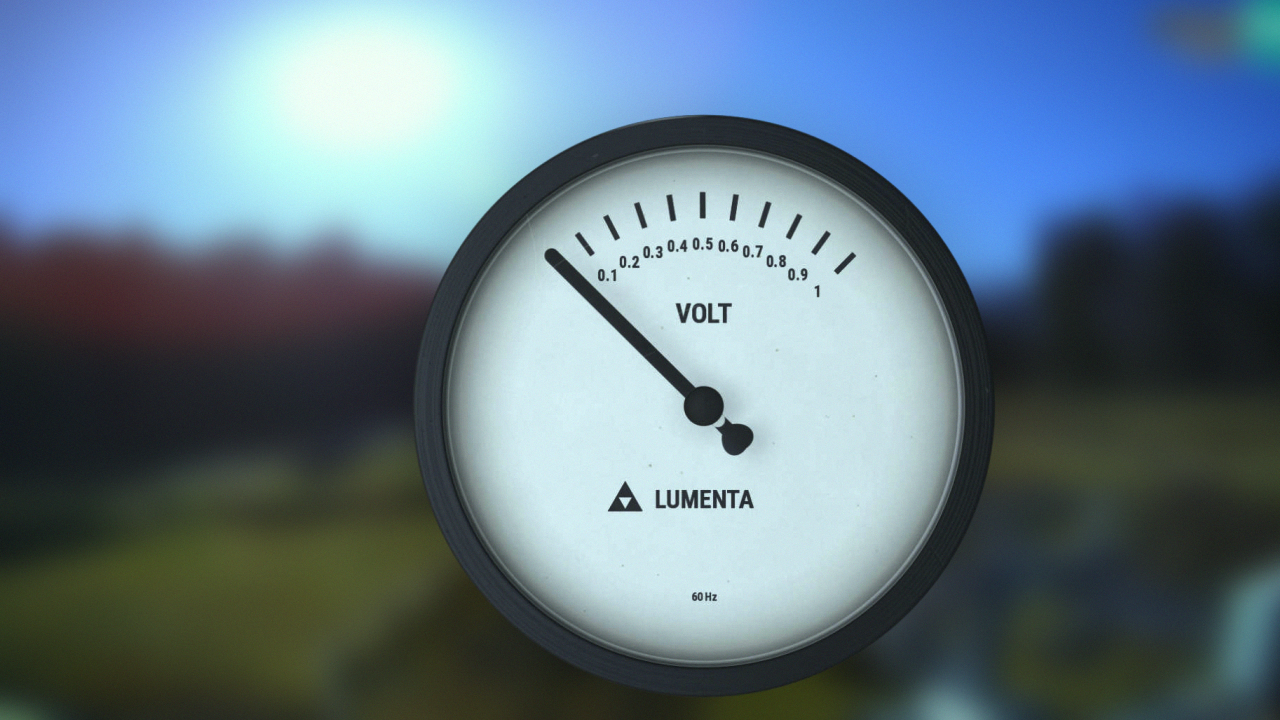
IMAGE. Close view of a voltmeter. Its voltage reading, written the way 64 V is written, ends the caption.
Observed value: 0 V
